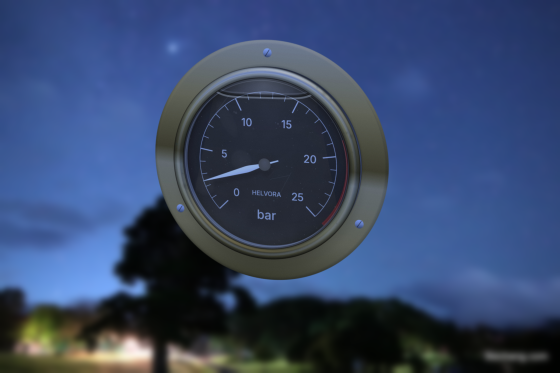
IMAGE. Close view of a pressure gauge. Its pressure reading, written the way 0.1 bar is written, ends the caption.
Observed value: 2.5 bar
